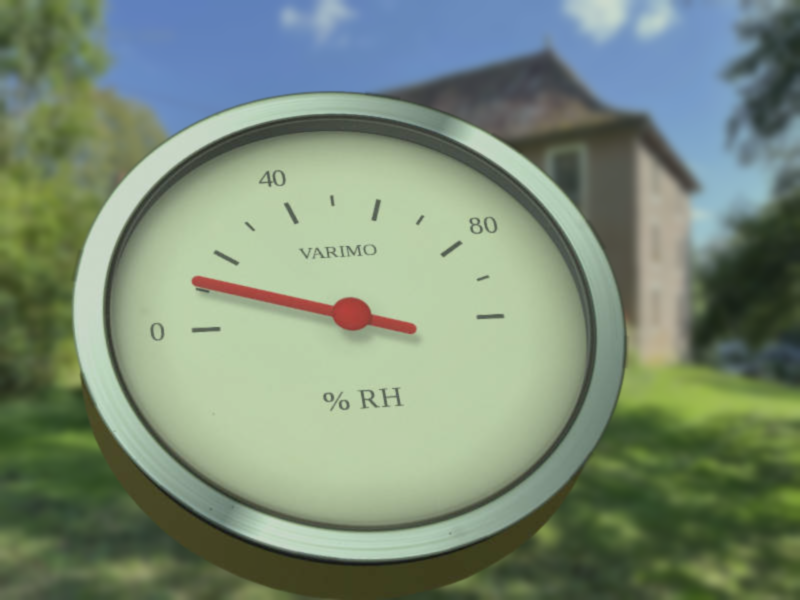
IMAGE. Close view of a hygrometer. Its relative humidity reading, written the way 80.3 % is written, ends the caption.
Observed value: 10 %
